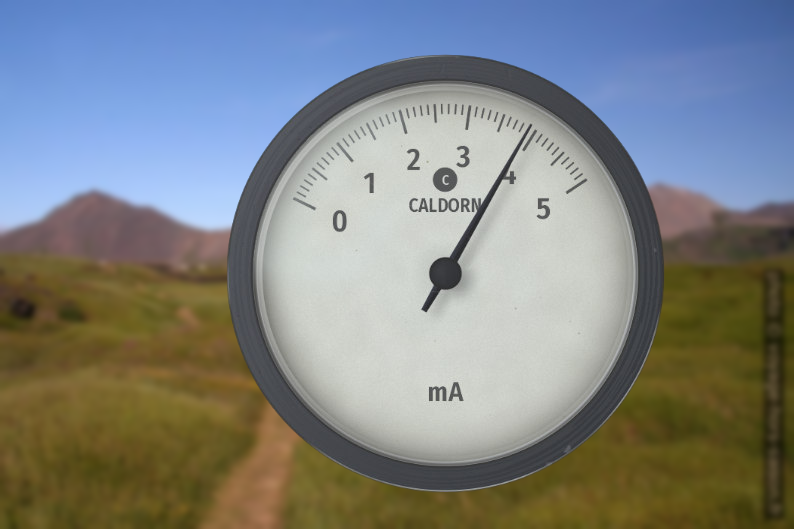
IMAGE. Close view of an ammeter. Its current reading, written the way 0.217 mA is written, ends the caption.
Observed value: 3.9 mA
